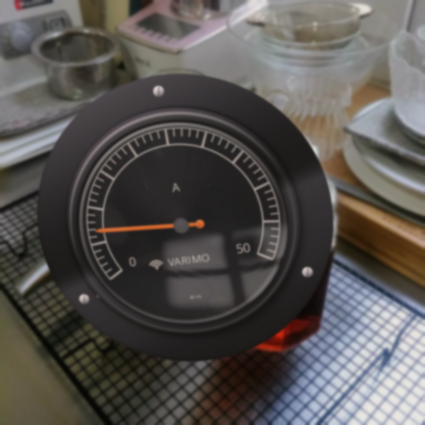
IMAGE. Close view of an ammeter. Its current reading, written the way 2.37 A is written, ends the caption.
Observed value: 7 A
